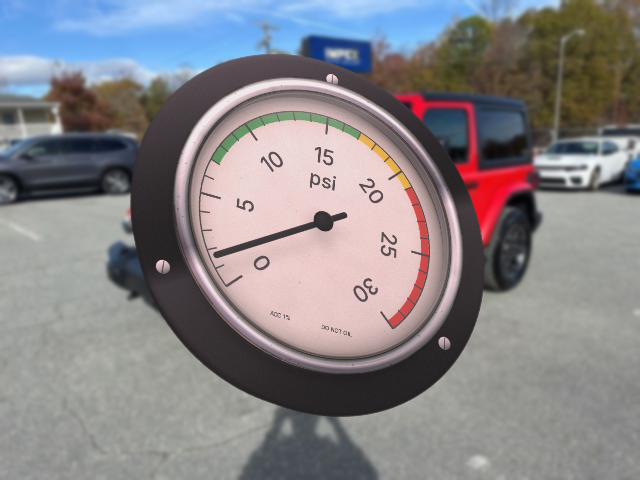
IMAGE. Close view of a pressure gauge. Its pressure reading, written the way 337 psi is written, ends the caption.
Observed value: 1.5 psi
